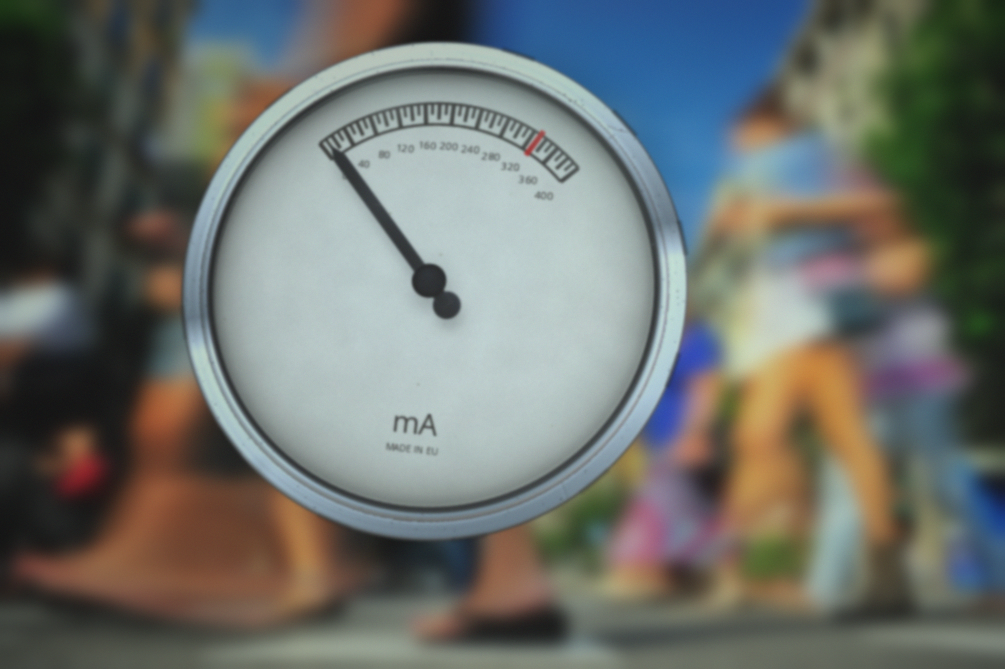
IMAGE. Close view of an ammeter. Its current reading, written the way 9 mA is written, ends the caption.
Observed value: 10 mA
